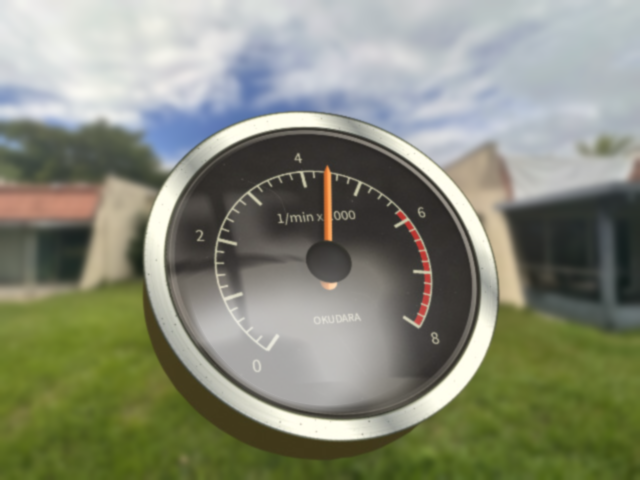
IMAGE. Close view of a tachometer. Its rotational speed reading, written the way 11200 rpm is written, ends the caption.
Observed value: 4400 rpm
